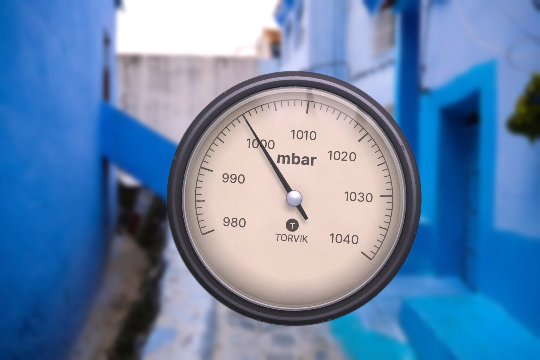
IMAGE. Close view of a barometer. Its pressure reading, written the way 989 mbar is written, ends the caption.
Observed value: 1000 mbar
